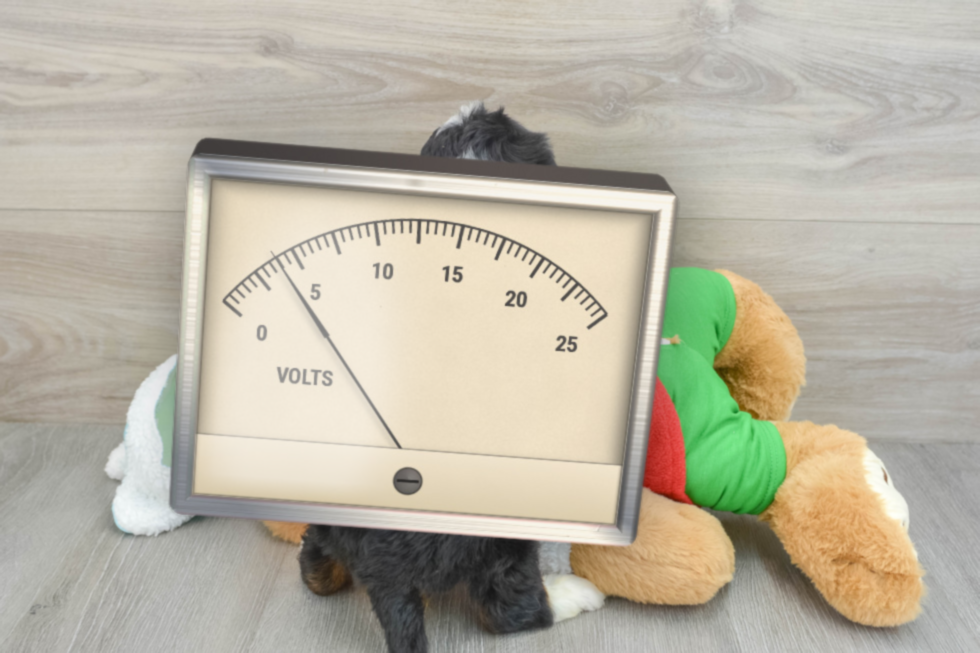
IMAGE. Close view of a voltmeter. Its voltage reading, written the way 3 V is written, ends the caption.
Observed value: 4 V
